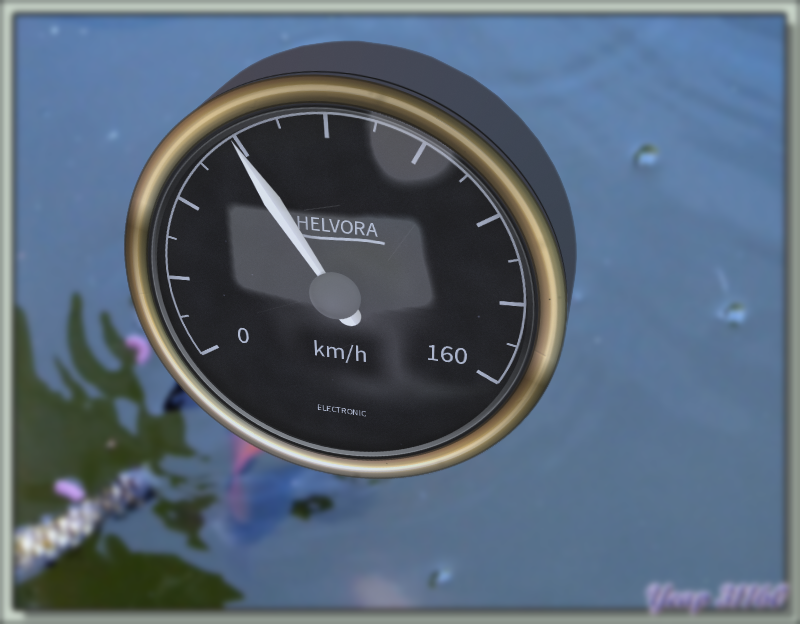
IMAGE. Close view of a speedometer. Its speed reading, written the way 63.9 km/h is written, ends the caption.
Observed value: 60 km/h
